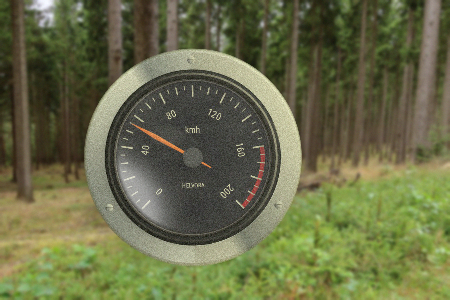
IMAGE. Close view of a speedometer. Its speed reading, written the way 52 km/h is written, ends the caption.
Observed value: 55 km/h
